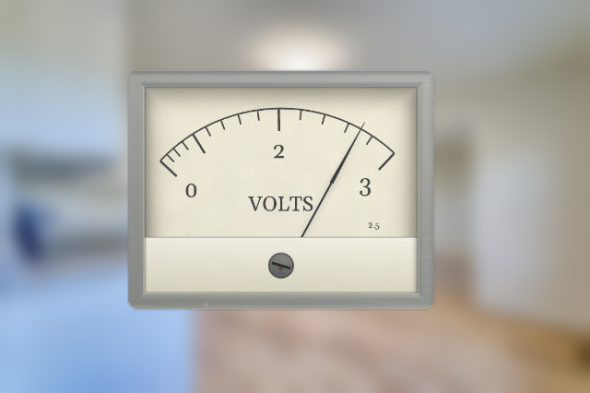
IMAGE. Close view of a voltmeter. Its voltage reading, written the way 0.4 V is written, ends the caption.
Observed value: 2.7 V
